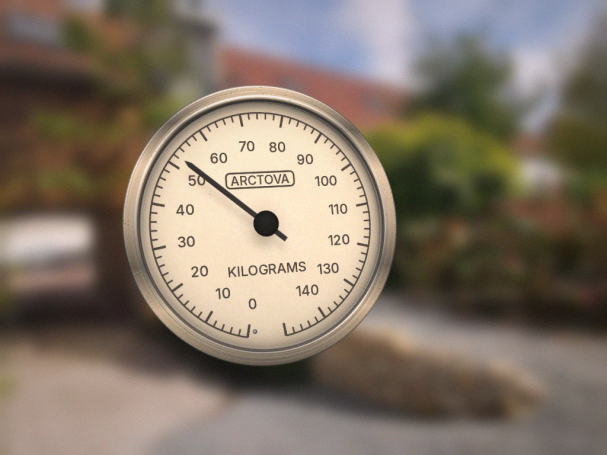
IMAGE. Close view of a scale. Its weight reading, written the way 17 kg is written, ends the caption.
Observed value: 52 kg
